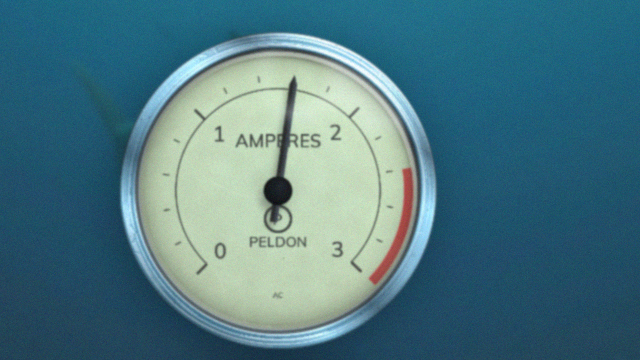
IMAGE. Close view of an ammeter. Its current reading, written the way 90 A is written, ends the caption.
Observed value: 1.6 A
